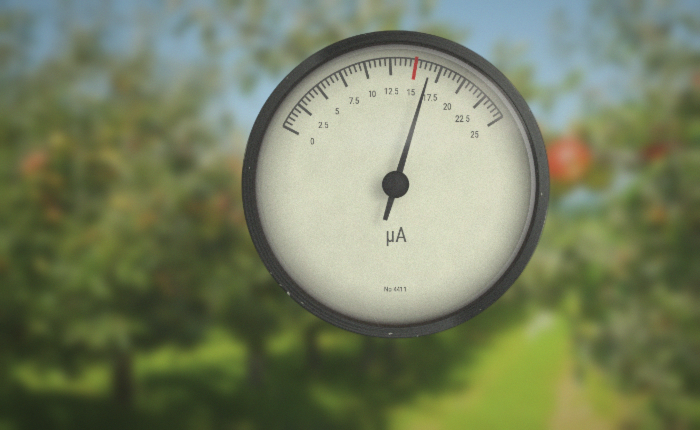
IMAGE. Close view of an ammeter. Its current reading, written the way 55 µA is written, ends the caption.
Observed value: 16.5 µA
